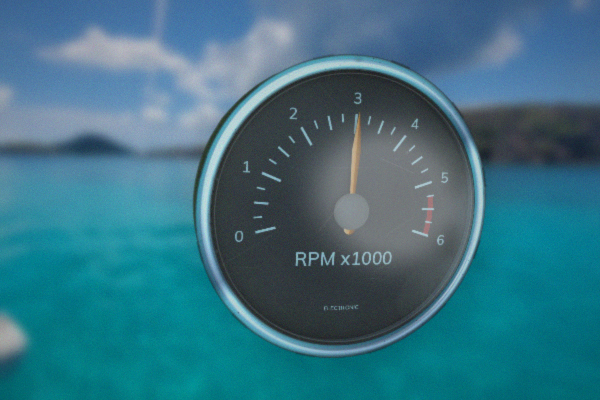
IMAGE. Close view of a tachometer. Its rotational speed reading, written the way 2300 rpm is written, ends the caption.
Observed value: 3000 rpm
